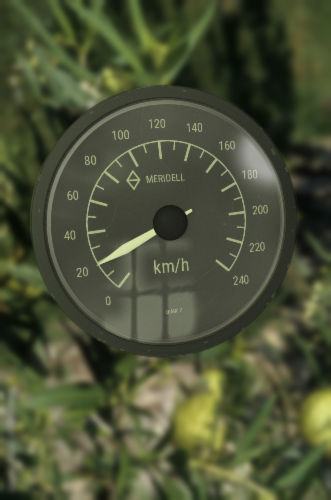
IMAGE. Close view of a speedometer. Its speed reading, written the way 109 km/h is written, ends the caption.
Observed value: 20 km/h
